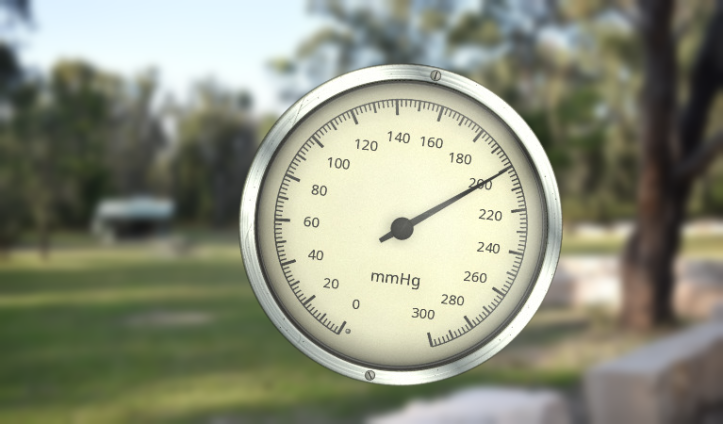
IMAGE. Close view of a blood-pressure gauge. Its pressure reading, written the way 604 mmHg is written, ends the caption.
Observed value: 200 mmHg
